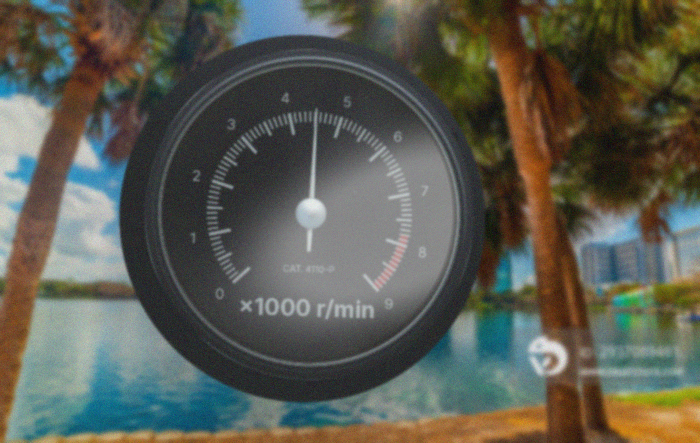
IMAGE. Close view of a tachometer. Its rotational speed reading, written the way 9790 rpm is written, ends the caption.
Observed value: 4500 rpm
